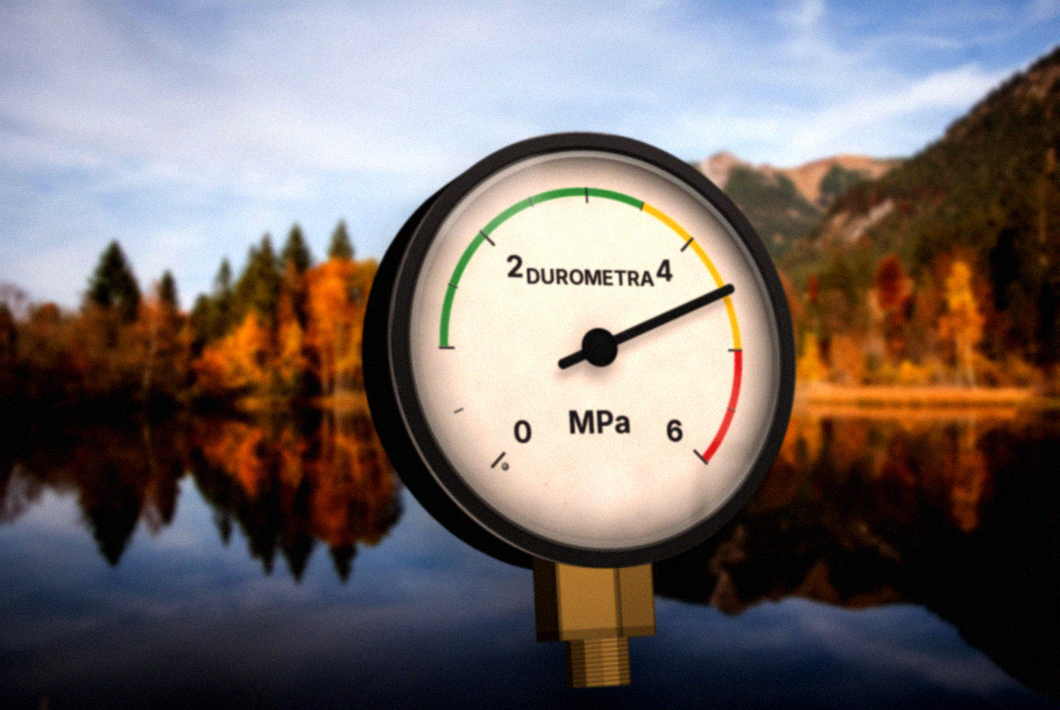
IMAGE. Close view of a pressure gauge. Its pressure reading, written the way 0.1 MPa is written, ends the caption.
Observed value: 4.5 MPa
